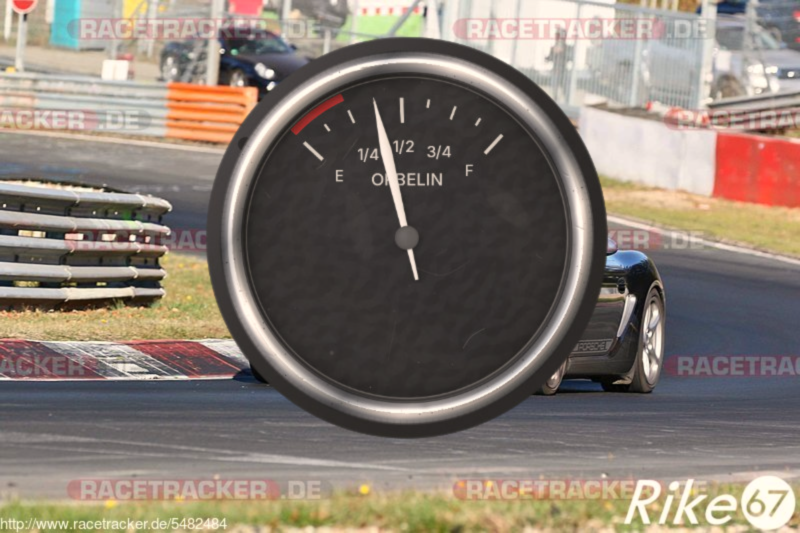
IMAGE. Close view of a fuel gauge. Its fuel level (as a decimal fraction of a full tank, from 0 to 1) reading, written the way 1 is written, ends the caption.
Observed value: 0.375
